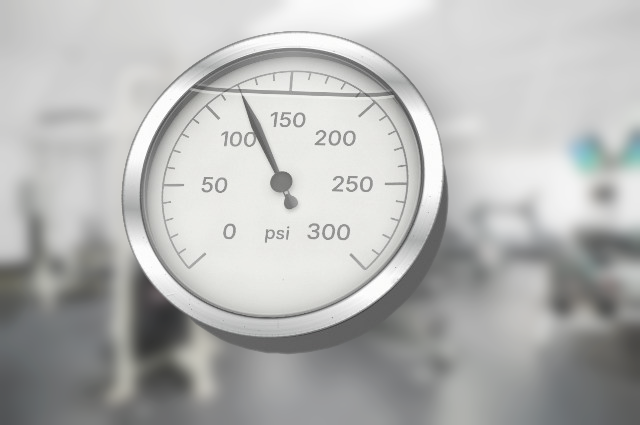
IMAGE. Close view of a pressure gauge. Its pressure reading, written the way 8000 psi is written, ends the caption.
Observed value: 120 psi
